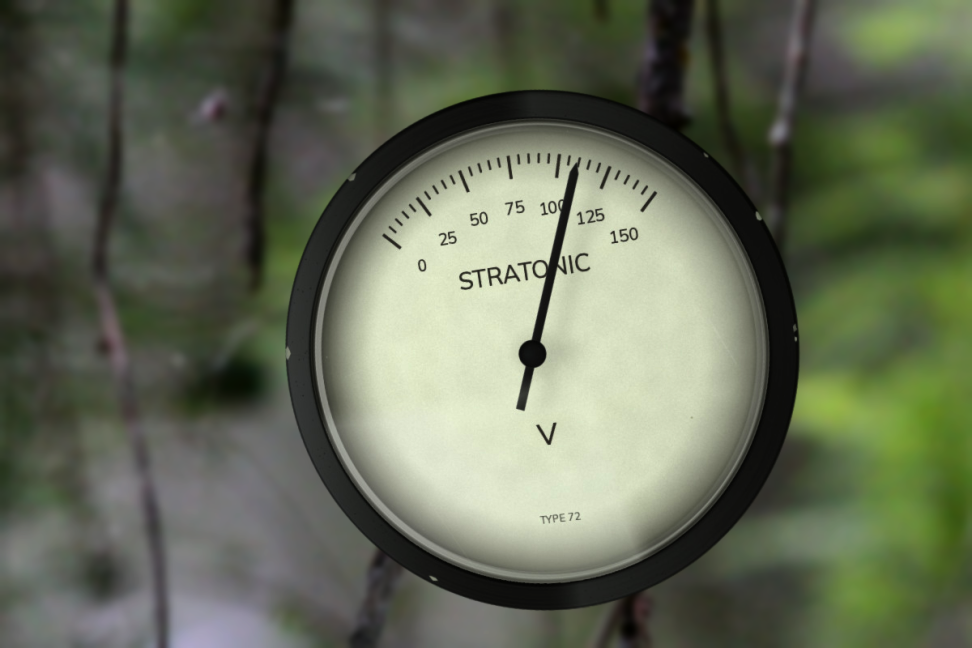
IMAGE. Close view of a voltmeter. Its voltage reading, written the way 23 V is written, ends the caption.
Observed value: 110 V
